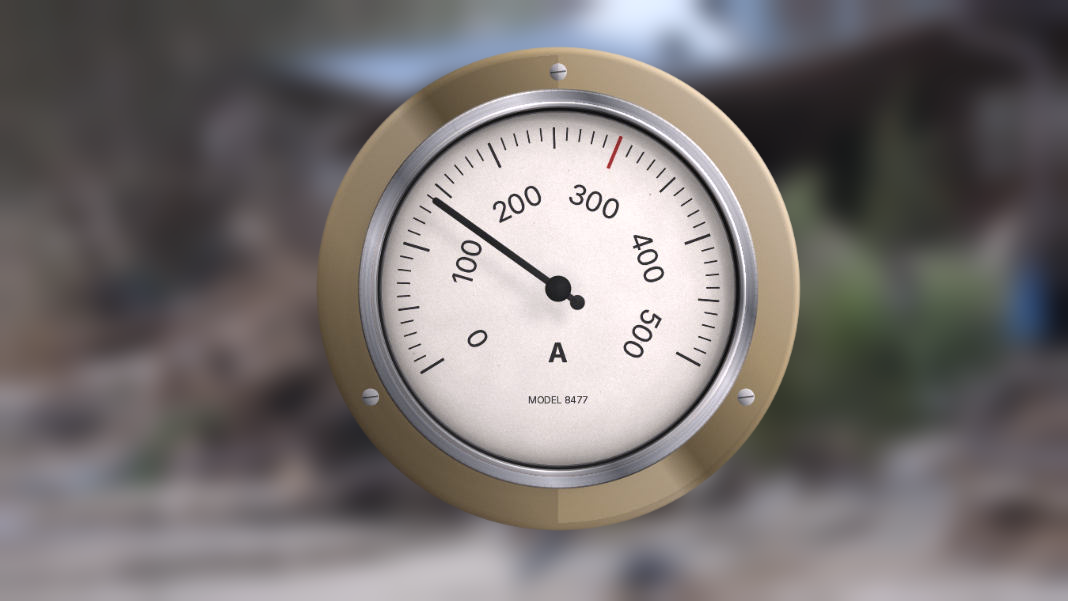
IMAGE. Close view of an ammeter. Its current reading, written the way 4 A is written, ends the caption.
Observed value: 140 A
